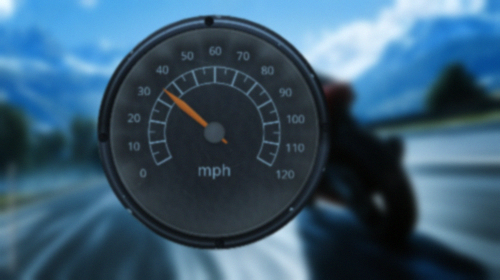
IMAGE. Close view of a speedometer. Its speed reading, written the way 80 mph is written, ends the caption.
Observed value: 35 mph
